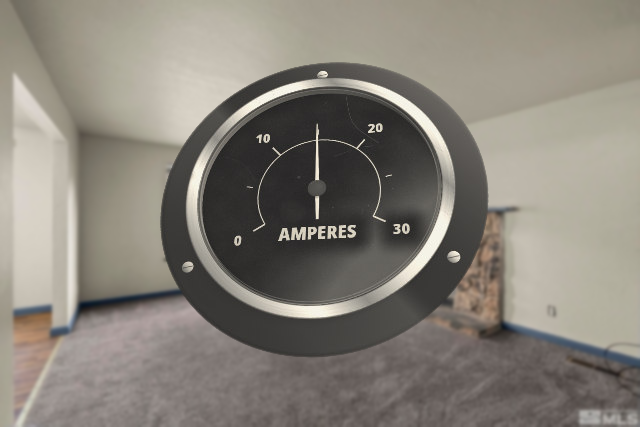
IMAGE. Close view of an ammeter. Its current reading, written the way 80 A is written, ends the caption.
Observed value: 15 A
